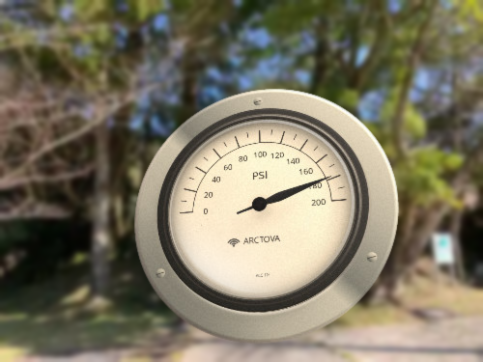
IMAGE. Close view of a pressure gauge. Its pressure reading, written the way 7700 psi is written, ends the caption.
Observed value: 180 psi
